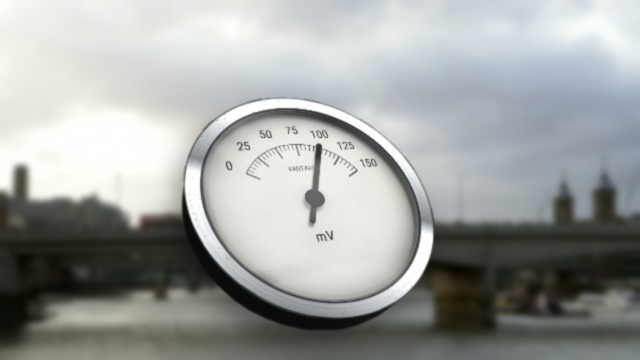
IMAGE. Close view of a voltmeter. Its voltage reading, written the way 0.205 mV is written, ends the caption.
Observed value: 100 mV
